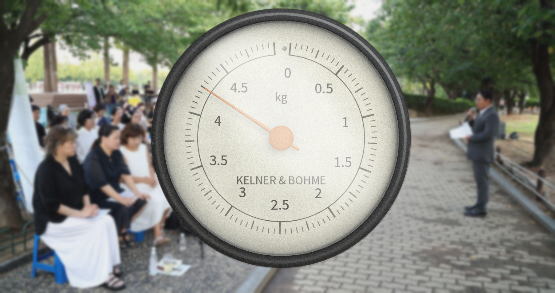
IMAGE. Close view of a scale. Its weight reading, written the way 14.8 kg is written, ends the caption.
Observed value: 4.25 kg
